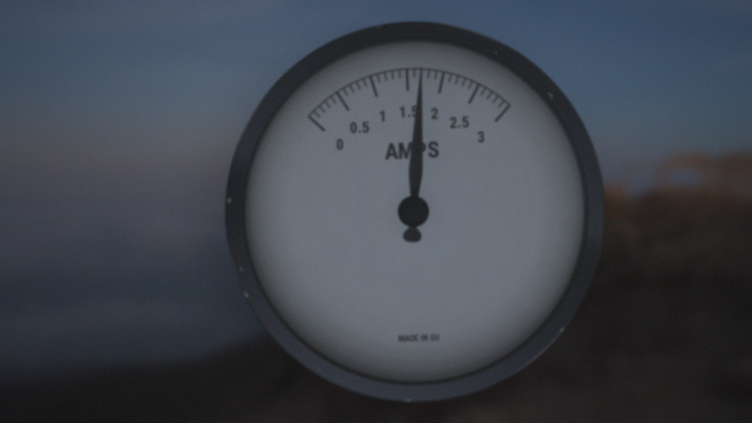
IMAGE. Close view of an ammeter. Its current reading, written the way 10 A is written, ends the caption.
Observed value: 1.7 A
